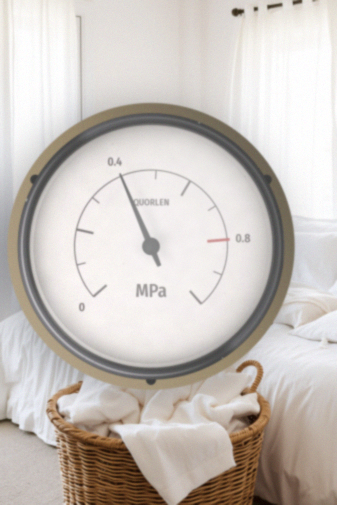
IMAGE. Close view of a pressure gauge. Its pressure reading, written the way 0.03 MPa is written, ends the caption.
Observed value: 0.4 MPa
